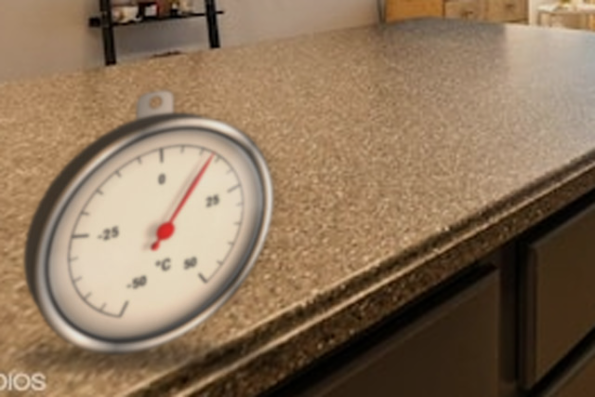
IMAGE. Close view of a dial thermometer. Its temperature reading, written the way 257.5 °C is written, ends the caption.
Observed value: 12.5 °C
